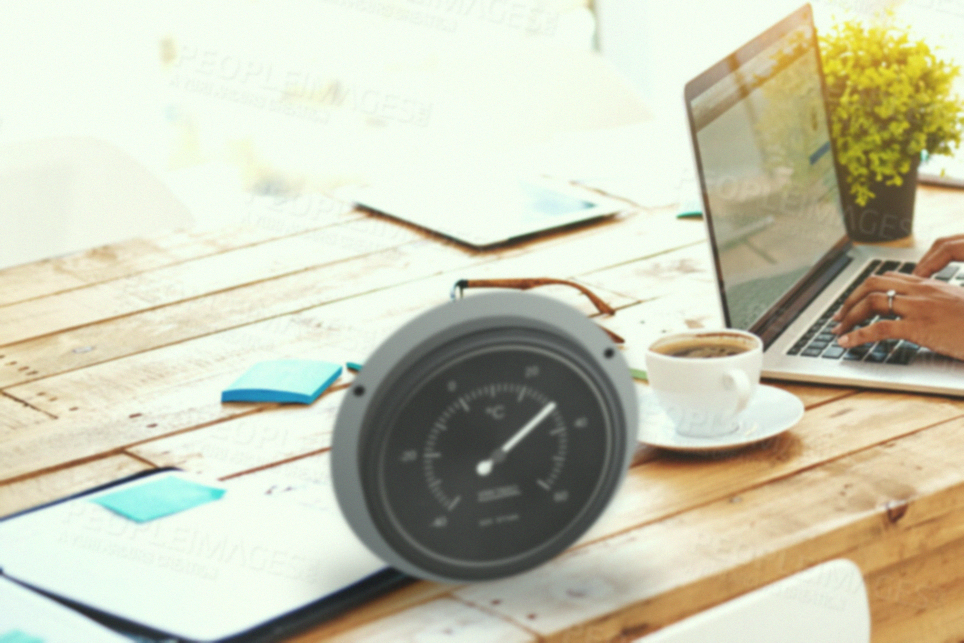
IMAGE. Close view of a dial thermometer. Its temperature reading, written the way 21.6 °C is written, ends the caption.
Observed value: 30 °C
